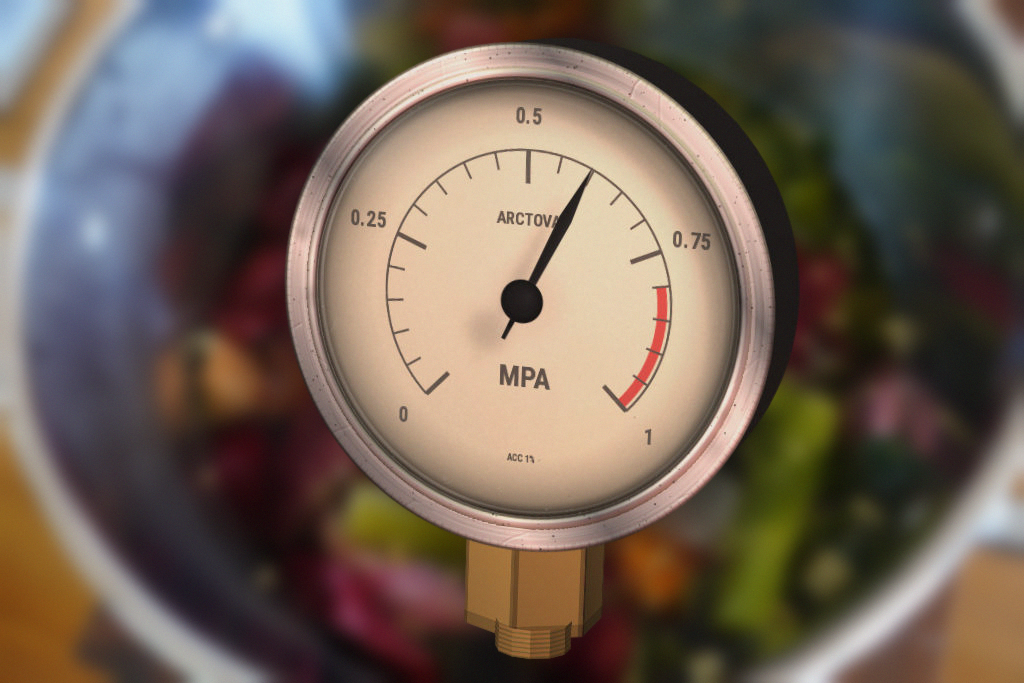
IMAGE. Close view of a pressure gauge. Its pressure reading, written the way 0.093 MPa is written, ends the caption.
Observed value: 0.6 MPa
